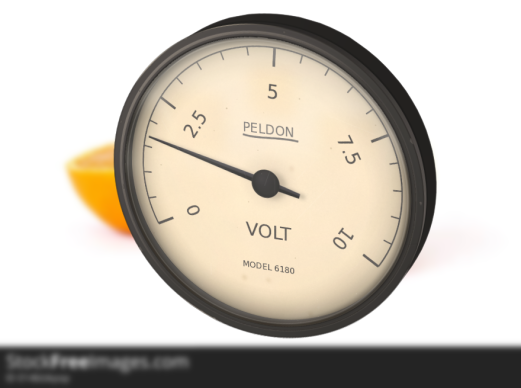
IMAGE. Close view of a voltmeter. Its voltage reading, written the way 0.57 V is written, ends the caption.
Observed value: 1.75 V
